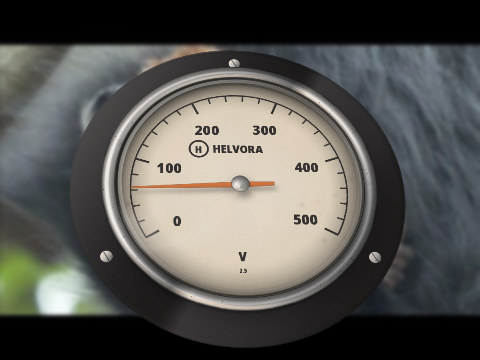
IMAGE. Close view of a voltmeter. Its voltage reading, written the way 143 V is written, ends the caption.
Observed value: 60 V
